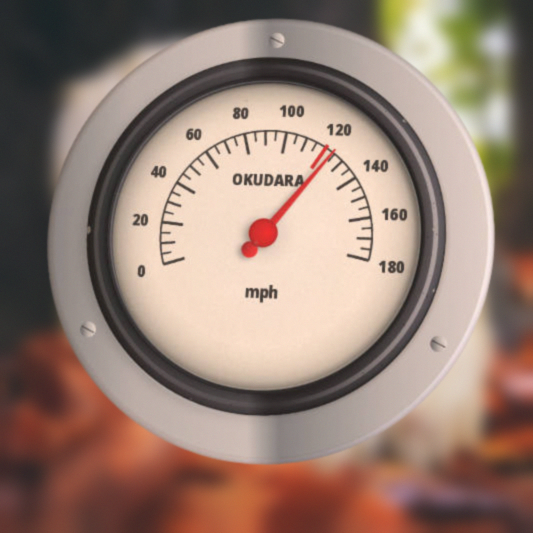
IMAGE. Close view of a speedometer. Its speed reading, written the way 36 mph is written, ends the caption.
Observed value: 125 mph
